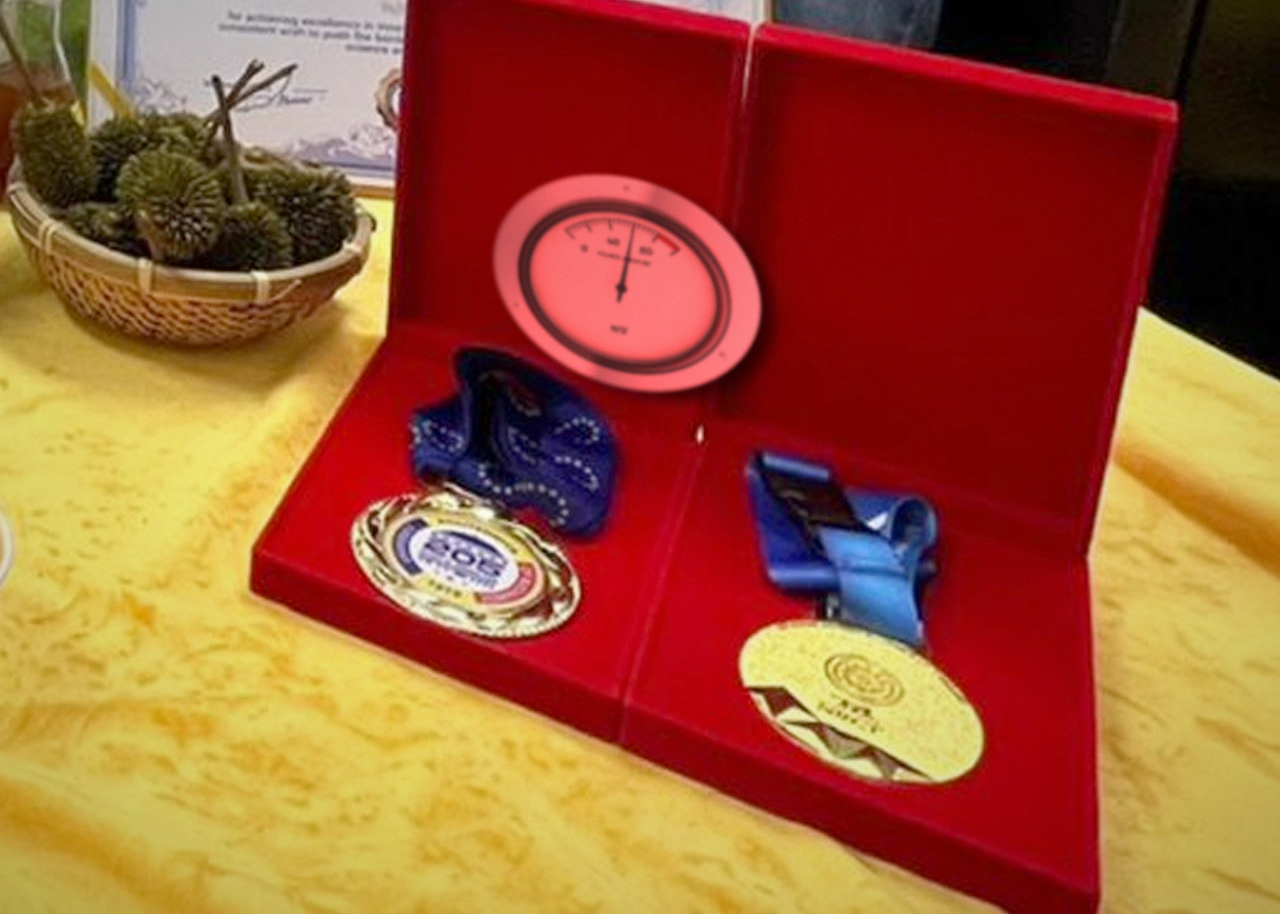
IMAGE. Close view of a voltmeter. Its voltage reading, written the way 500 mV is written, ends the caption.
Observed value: 60 mV
